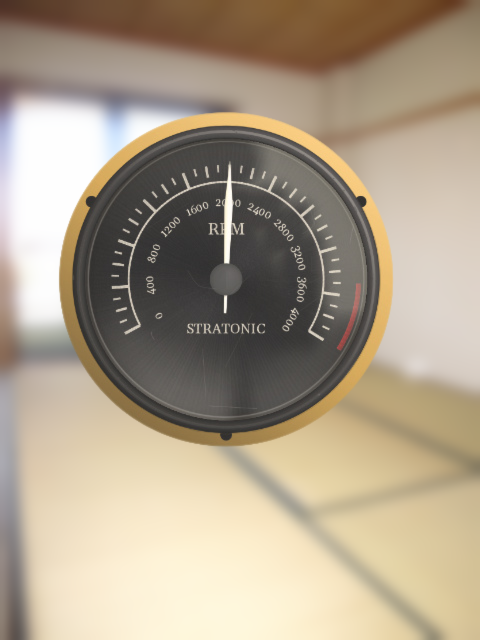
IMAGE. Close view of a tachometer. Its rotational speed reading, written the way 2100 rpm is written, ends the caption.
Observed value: 2000 rpm
